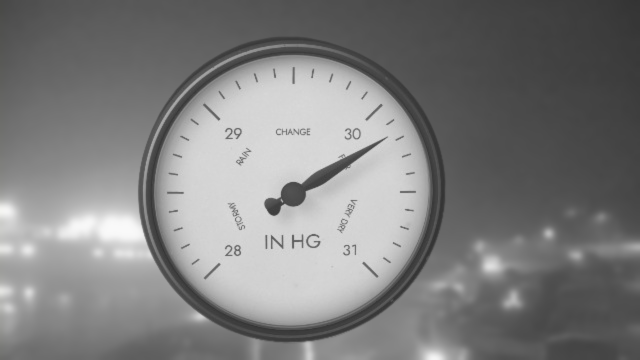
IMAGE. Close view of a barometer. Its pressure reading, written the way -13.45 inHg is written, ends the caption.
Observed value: 30.15 inHg
